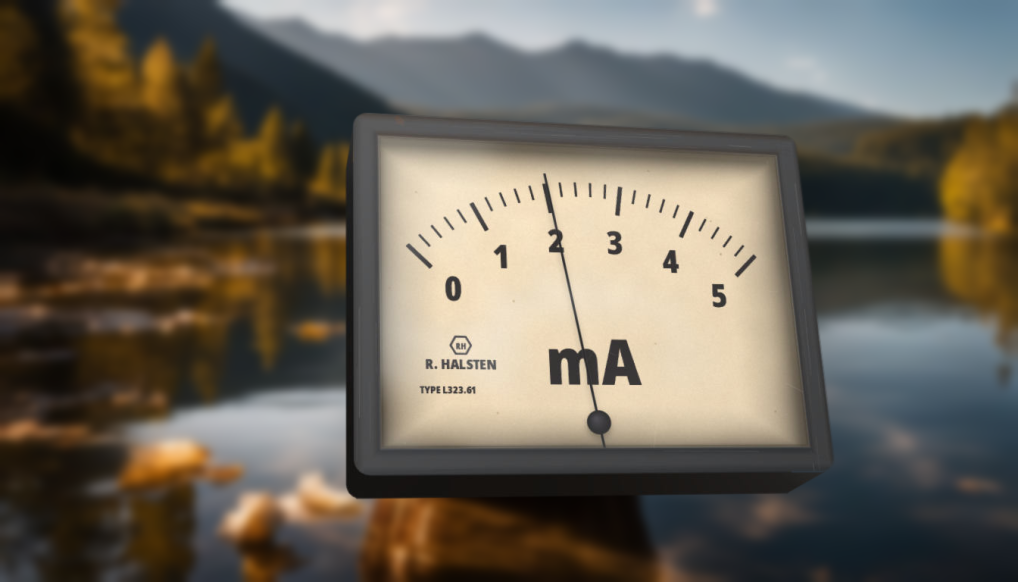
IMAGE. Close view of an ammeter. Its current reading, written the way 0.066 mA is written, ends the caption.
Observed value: 2 mA
